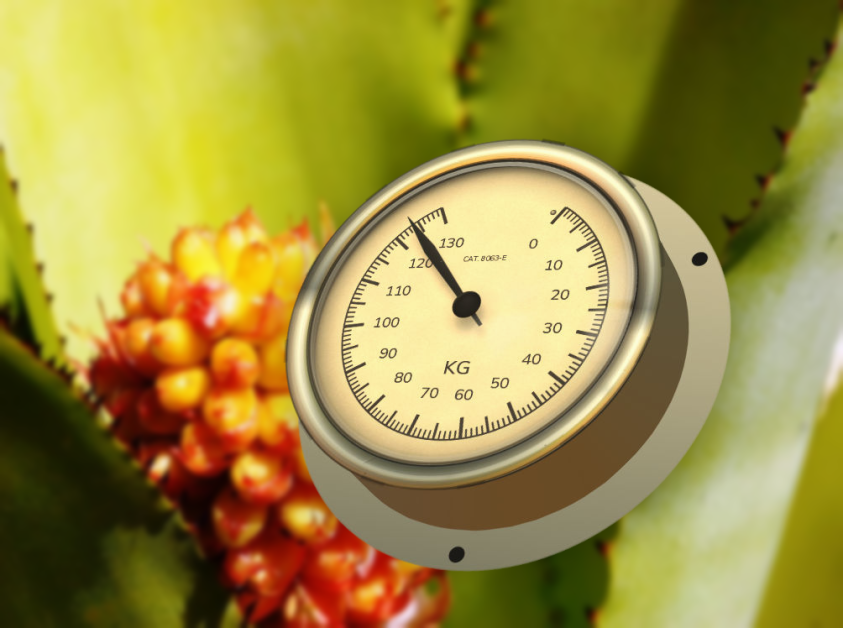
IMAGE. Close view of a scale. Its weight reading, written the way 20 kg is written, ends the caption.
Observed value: 124 kg
